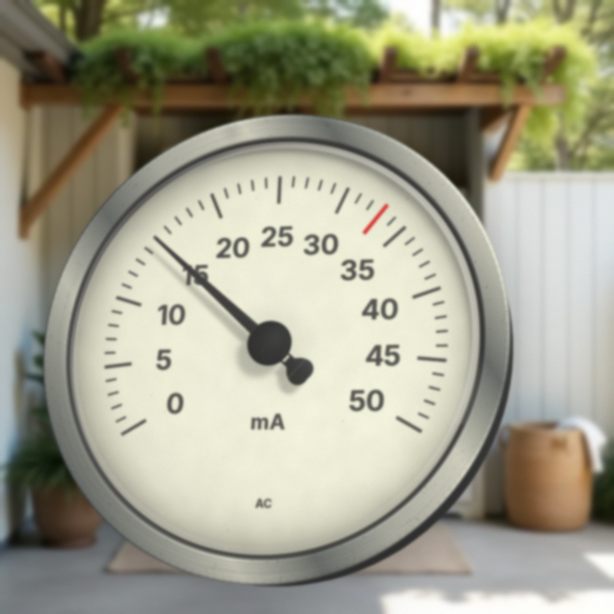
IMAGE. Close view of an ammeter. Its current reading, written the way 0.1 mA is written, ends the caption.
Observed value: 15 mA
